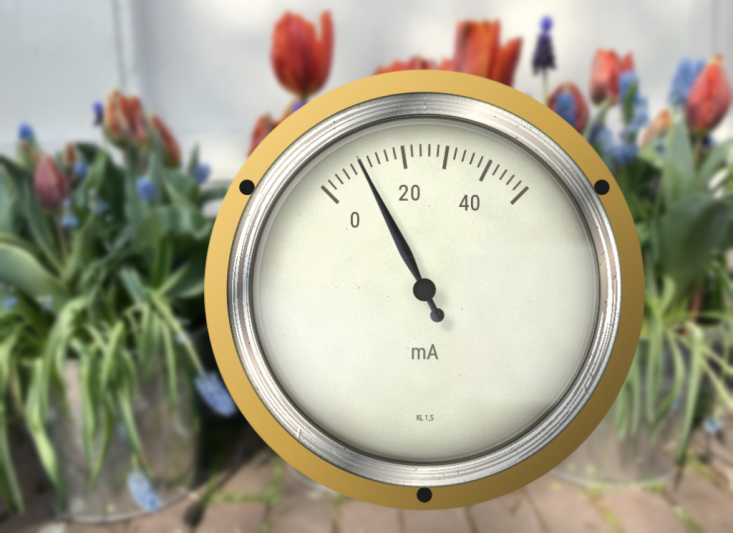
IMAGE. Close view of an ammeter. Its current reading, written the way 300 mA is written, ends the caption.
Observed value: 10 mA
